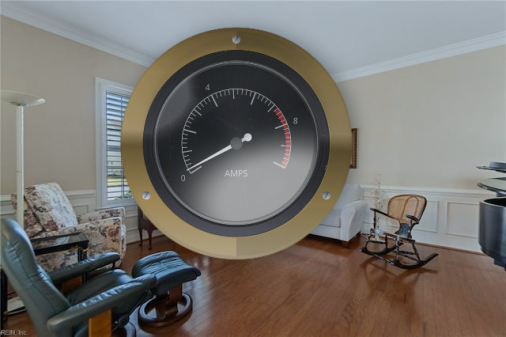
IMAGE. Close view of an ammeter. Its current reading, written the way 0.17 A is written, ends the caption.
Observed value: 0.2 A
